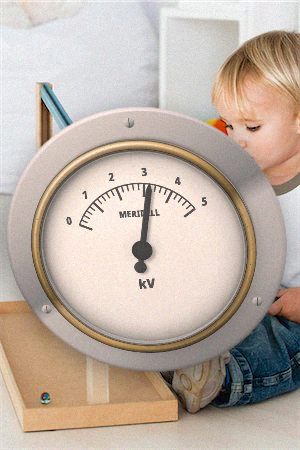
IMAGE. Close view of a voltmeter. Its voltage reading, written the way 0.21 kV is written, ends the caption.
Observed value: 3.2 kV
